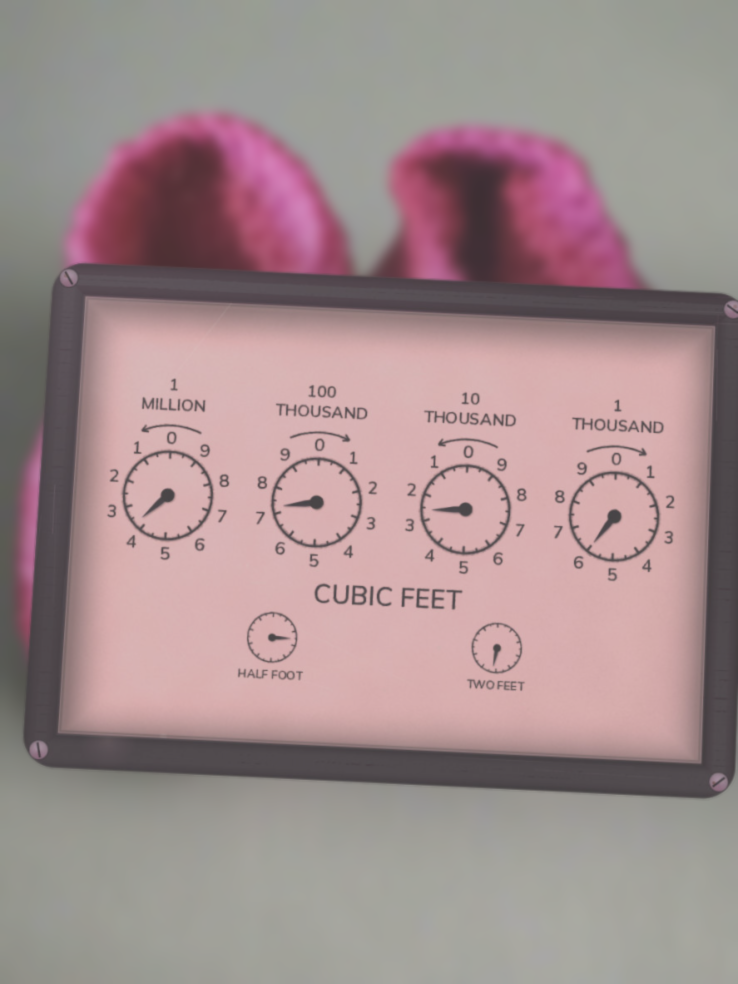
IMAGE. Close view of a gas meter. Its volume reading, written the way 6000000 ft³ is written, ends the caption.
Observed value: 372600 ft³
